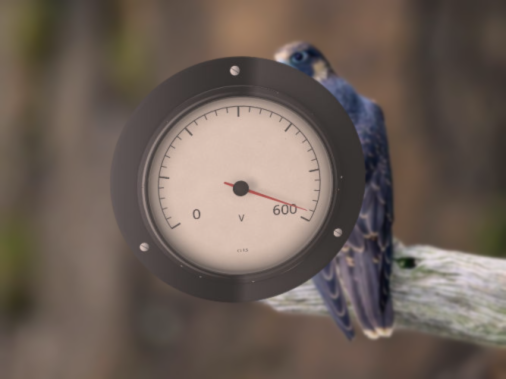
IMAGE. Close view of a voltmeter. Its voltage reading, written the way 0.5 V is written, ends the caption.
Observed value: 580 V
